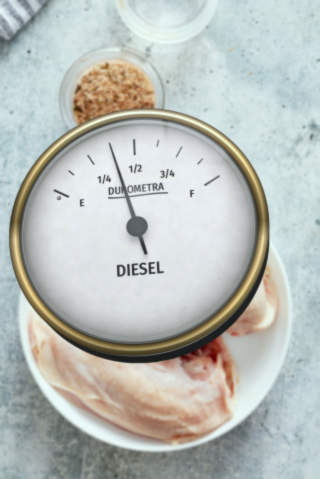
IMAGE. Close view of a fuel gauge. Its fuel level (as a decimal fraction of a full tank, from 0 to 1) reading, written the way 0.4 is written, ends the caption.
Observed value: 0.375
